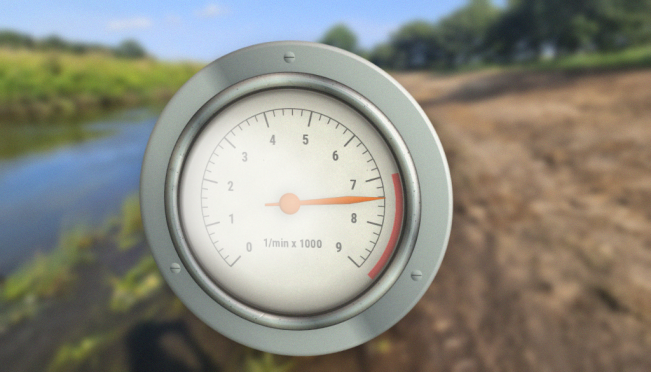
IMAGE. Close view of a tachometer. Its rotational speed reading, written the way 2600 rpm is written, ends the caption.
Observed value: 7400 rpm
